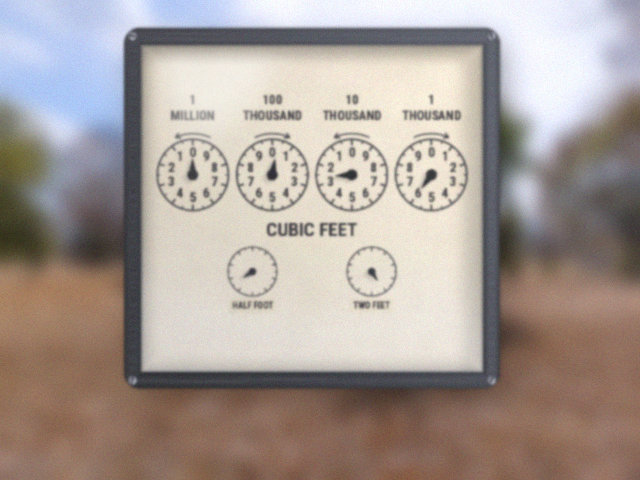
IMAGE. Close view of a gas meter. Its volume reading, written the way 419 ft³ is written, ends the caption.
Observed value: 2600 ft³
